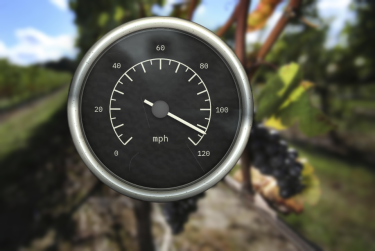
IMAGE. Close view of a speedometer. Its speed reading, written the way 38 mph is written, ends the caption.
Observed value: 112.5 mph
